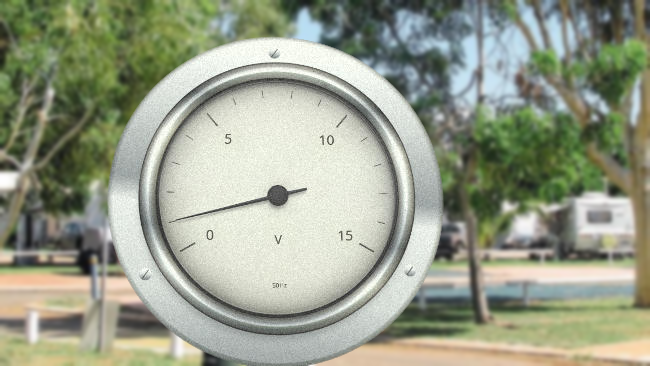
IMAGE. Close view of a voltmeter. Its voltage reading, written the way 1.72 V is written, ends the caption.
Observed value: 1 V
